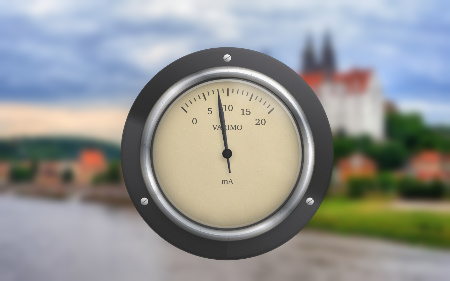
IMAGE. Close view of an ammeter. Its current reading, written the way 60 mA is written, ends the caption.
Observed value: 8 mA
